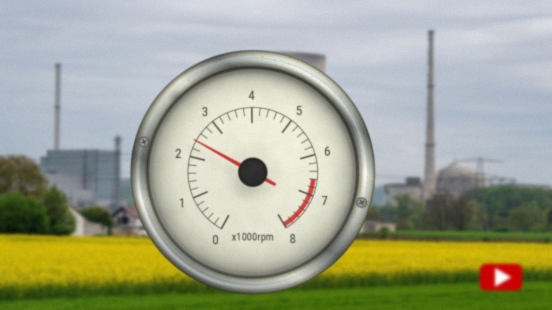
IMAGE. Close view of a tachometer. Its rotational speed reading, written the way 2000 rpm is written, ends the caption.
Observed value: 2400 rpm
